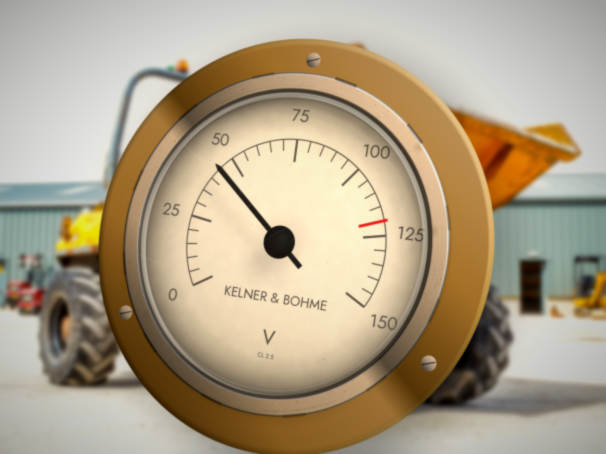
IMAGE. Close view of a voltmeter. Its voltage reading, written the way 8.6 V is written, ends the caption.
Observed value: 45 V
